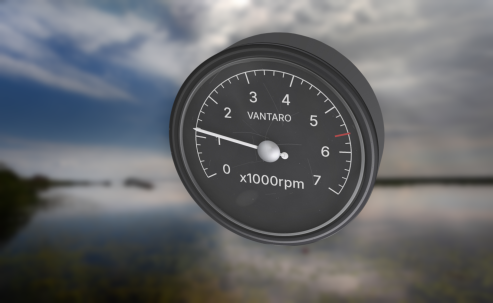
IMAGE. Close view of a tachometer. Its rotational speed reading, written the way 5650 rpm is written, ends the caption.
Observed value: 1200 rpm
